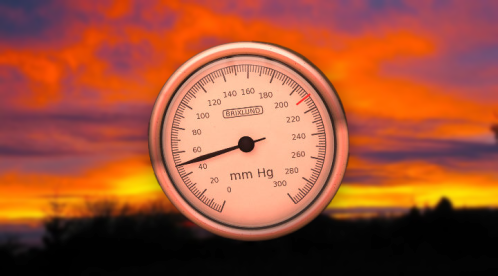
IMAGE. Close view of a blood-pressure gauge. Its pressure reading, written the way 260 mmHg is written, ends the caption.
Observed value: 50 mmHg
